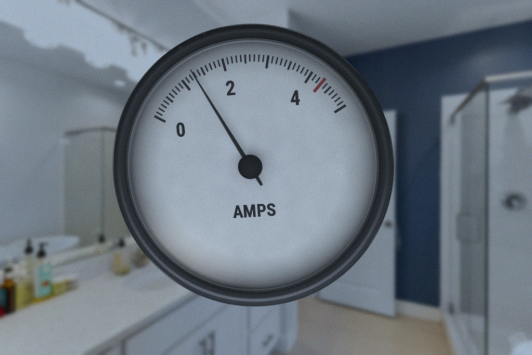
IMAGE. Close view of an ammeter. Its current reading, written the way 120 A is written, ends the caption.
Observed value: 1.3 A
